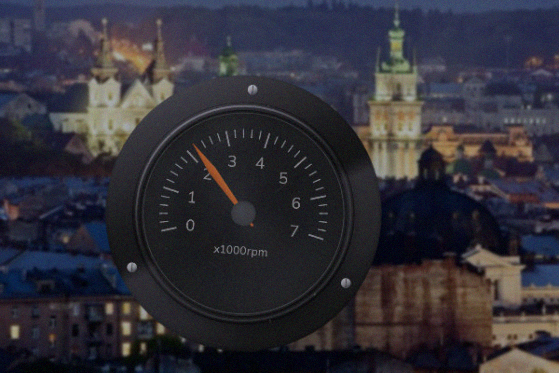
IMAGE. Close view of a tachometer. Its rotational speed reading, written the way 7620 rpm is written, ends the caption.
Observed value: 2200 rpm
